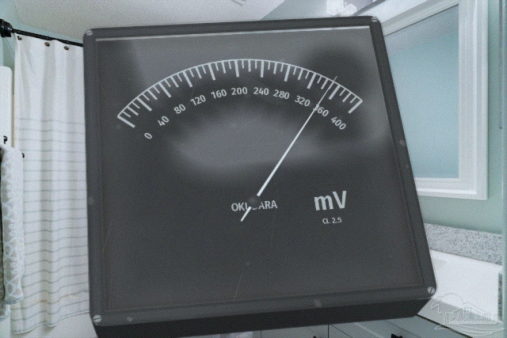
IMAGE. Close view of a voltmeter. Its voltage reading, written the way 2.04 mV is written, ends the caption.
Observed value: 350 mV
